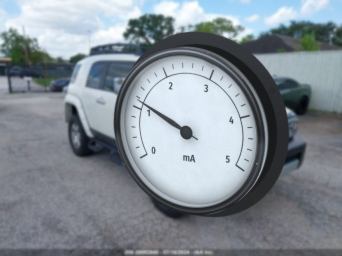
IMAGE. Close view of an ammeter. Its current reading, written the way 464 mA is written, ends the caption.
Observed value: 1.2 mA
